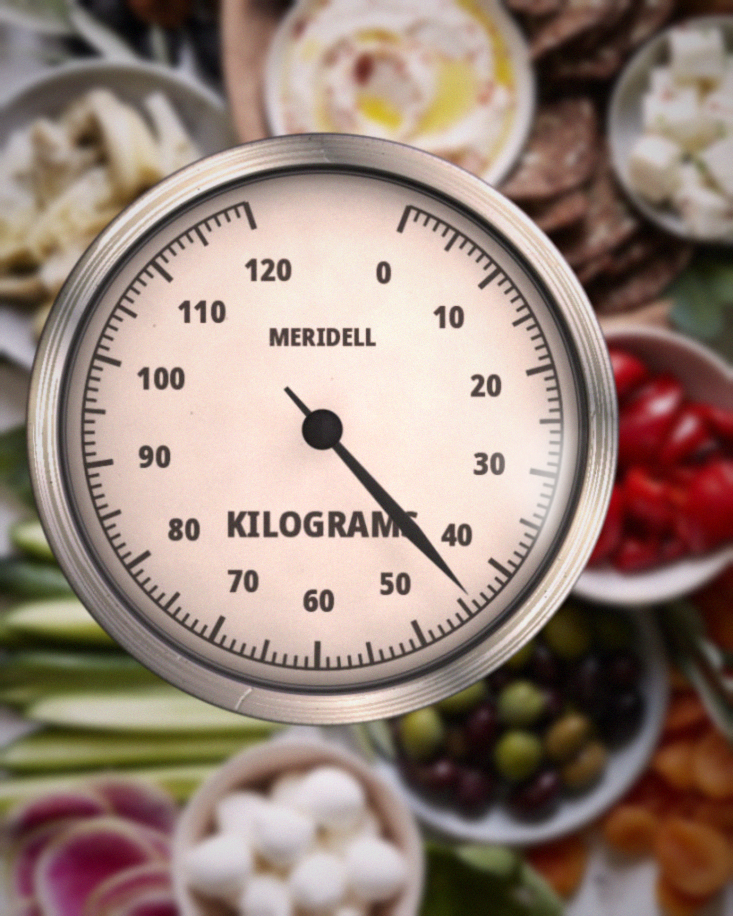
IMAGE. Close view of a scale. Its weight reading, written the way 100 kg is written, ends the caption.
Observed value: 44 kg
